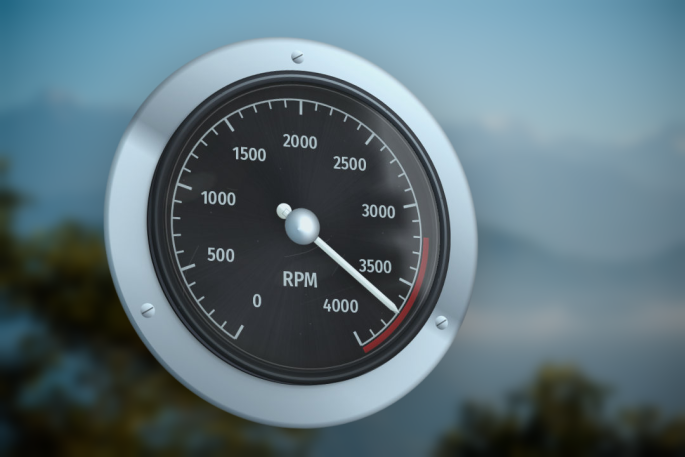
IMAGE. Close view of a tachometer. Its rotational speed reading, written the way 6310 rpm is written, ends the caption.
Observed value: 3700 rpm
